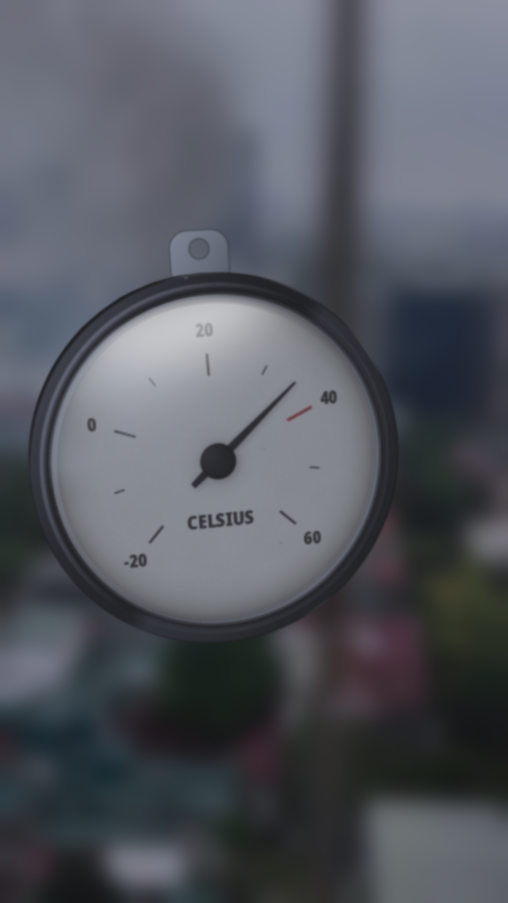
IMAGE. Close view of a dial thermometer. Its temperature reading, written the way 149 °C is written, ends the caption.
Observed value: 35 °C
